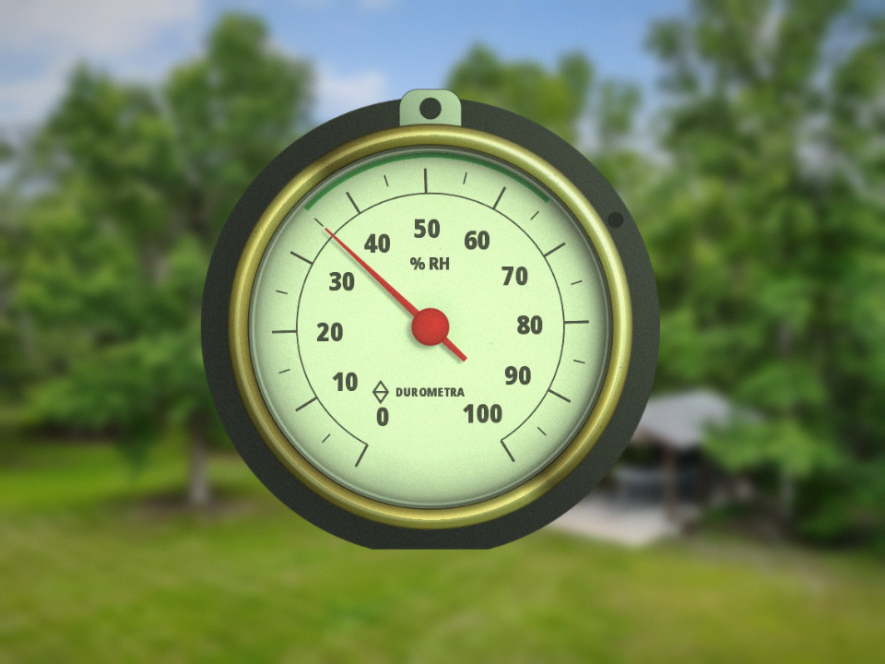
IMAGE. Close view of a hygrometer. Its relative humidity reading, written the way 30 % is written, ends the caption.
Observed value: 35 %
